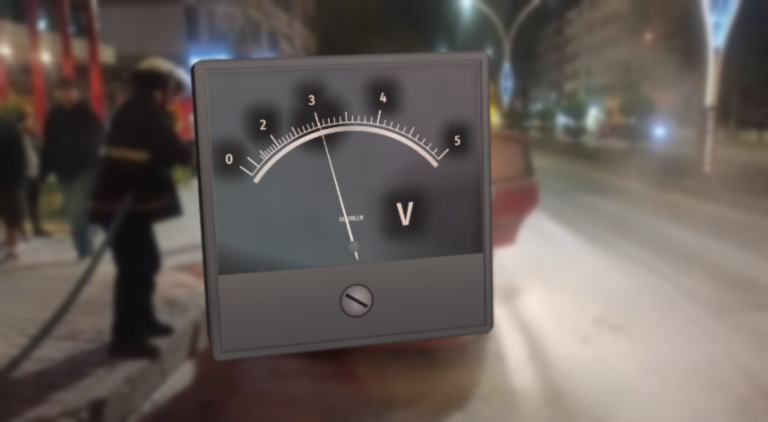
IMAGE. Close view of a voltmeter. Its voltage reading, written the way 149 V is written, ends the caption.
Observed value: 3 V
